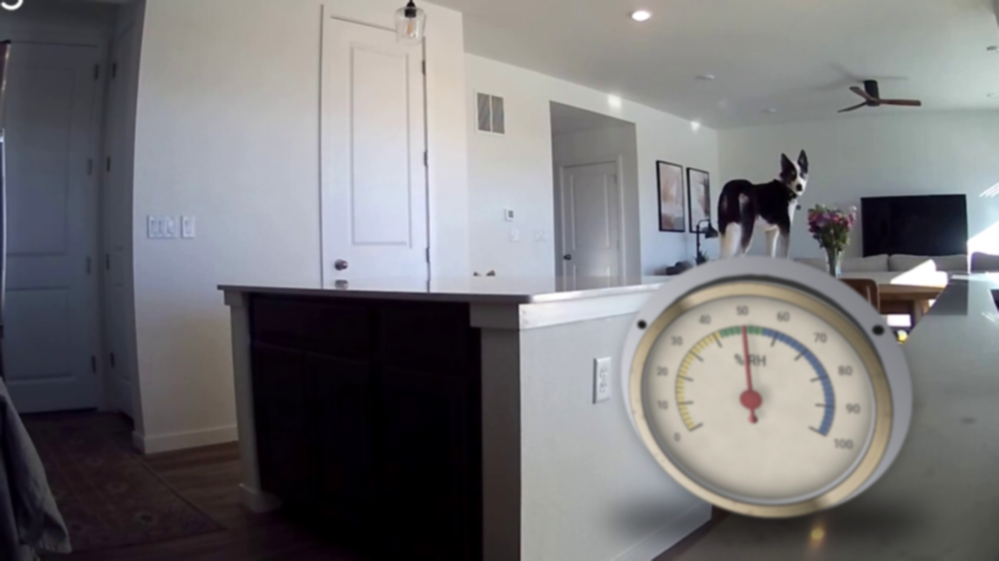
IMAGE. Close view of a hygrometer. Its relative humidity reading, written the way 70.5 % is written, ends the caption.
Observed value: 50 %
